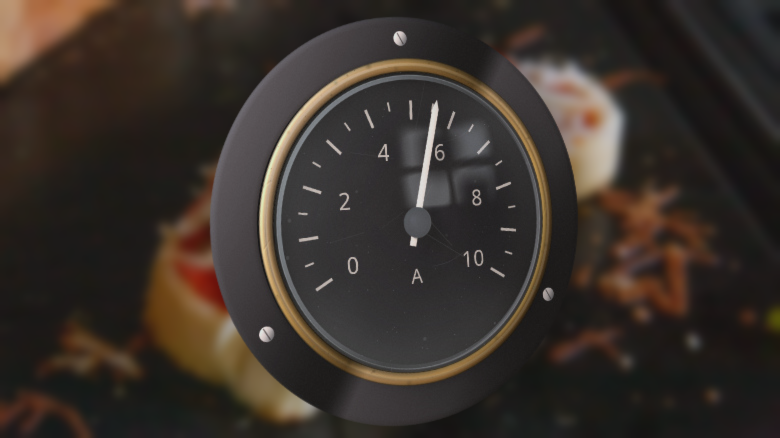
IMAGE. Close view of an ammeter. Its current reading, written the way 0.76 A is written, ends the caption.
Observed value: 5.5 A
